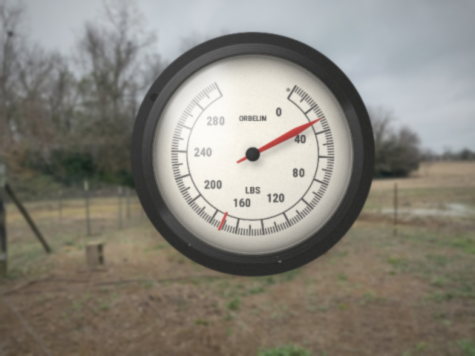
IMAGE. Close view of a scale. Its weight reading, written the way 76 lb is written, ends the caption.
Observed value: 30 lb
